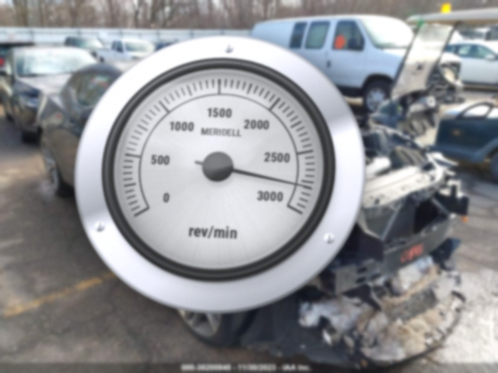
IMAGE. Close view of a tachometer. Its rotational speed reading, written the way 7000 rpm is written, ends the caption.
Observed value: 2800 rpm
